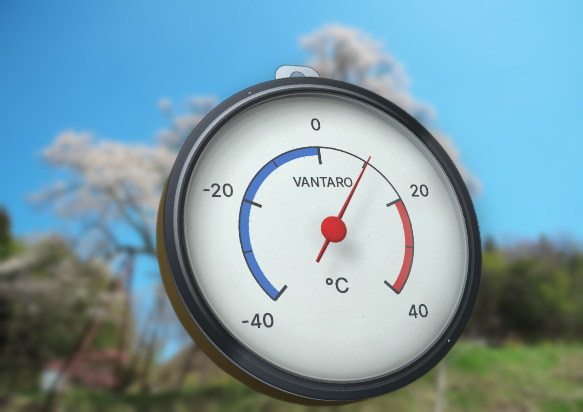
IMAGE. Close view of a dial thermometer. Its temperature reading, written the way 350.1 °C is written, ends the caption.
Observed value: 10 °C
